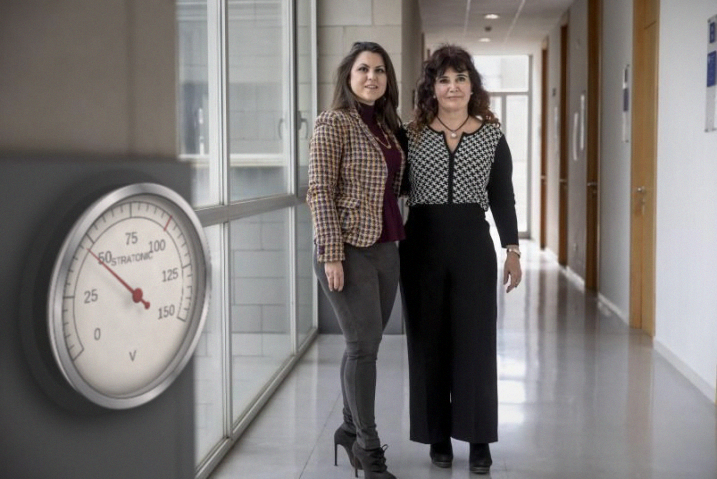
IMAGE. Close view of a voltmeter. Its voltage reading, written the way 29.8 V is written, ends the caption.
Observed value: 45 V
